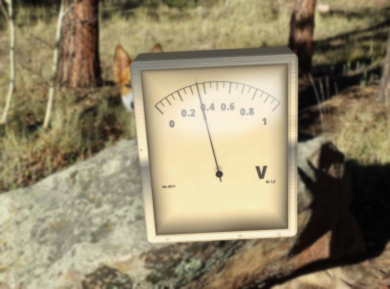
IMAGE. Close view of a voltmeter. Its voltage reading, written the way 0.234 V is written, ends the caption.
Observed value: 0.35 V
